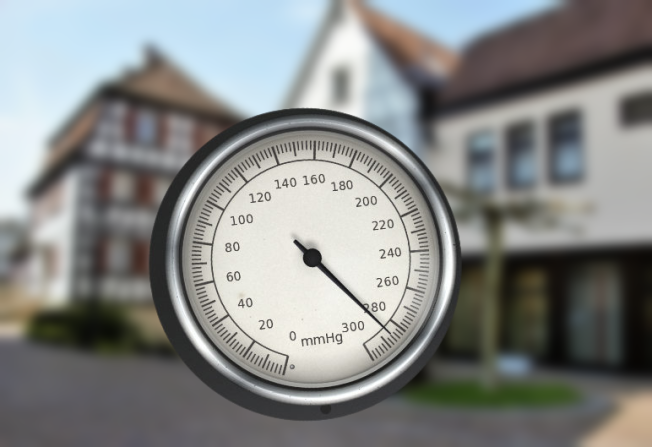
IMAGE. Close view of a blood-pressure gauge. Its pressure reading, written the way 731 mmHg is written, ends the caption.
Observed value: 286 mmHg
